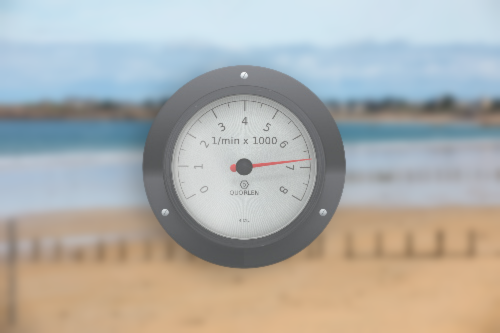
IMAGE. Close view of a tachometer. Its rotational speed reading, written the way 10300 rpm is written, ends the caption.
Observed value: 6750 rpm
